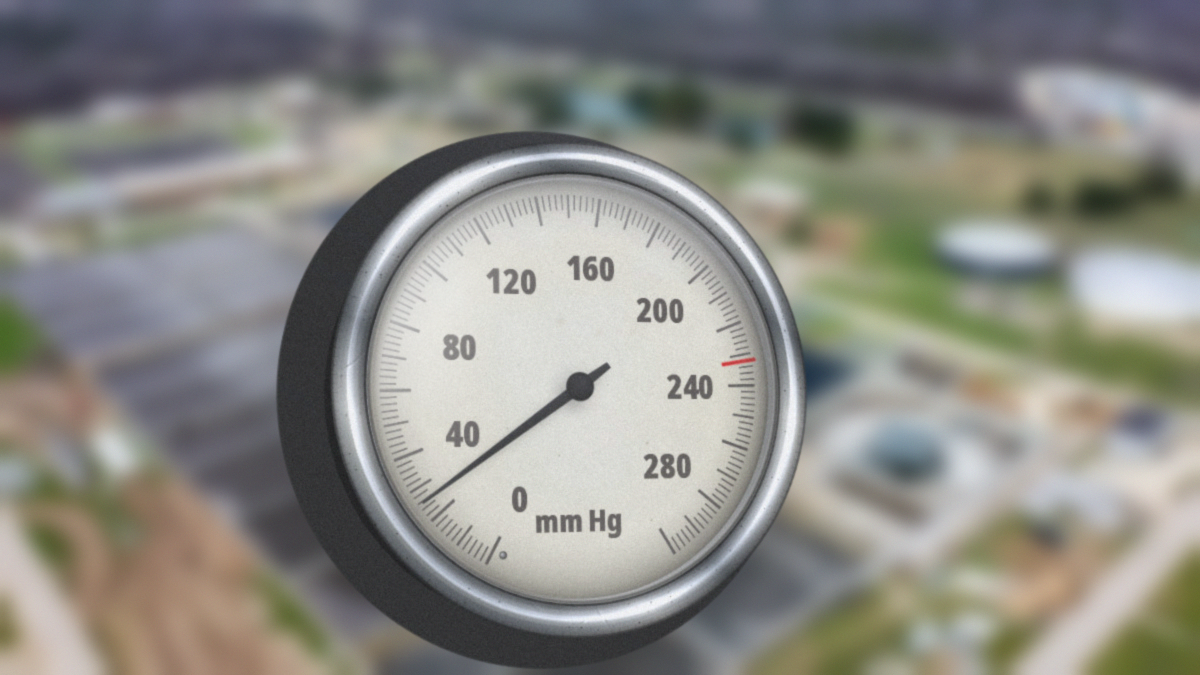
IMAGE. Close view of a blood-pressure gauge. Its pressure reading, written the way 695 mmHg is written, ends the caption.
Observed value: 26 mmHg
